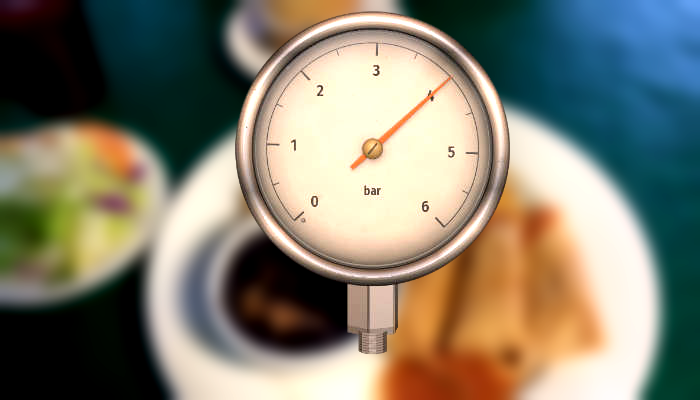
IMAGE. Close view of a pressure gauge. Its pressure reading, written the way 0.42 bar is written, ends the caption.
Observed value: 4 bar
